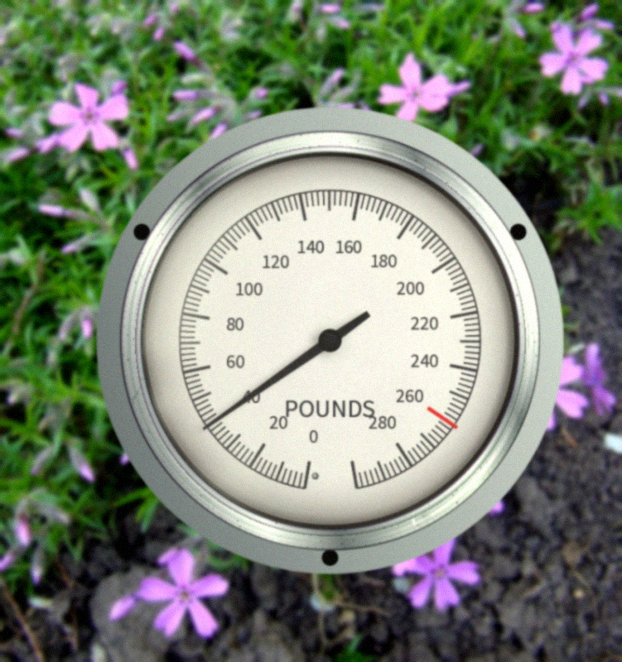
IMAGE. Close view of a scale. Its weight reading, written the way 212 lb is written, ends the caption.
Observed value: 40 lb
